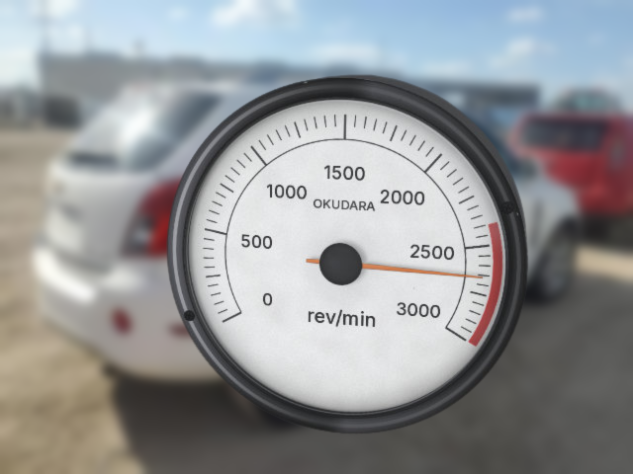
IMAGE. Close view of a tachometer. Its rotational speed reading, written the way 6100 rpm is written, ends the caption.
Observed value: 2650 rpm
